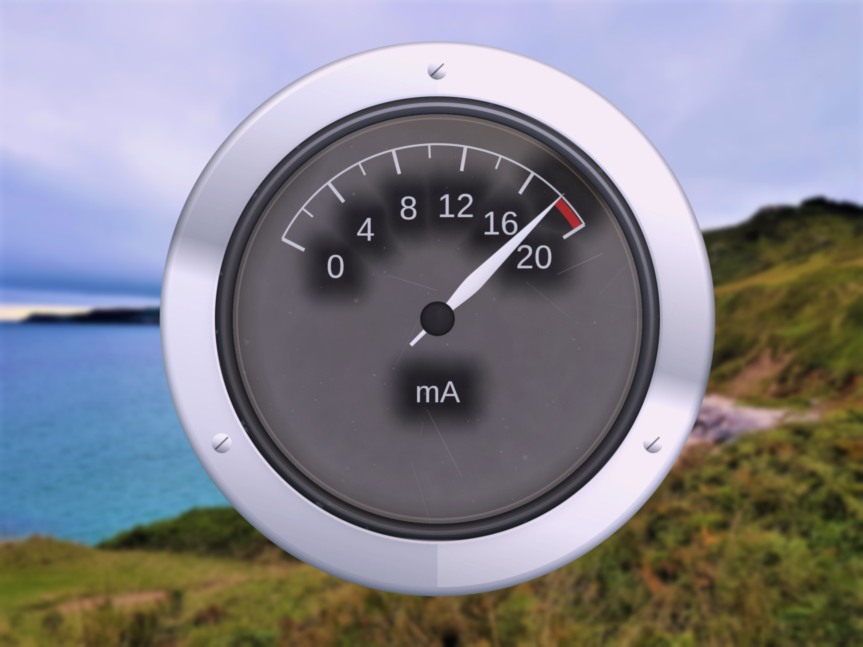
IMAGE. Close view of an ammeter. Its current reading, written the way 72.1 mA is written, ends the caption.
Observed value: 18 mA
